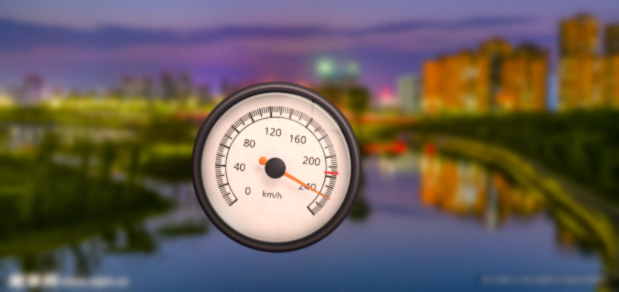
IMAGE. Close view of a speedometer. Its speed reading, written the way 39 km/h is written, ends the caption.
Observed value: 240 km/h
